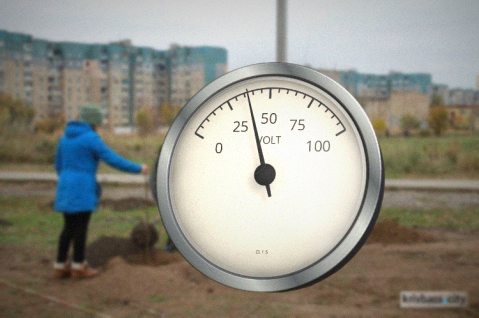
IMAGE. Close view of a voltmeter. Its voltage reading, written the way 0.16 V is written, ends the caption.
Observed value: 37.5 V
